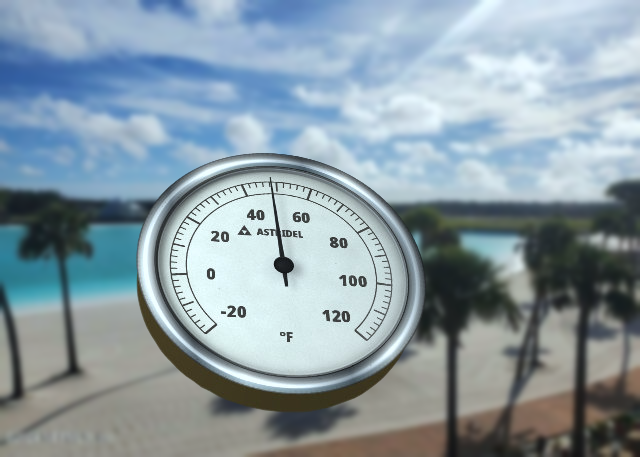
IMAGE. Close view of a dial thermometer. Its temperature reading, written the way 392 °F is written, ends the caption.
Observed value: 48 °F
